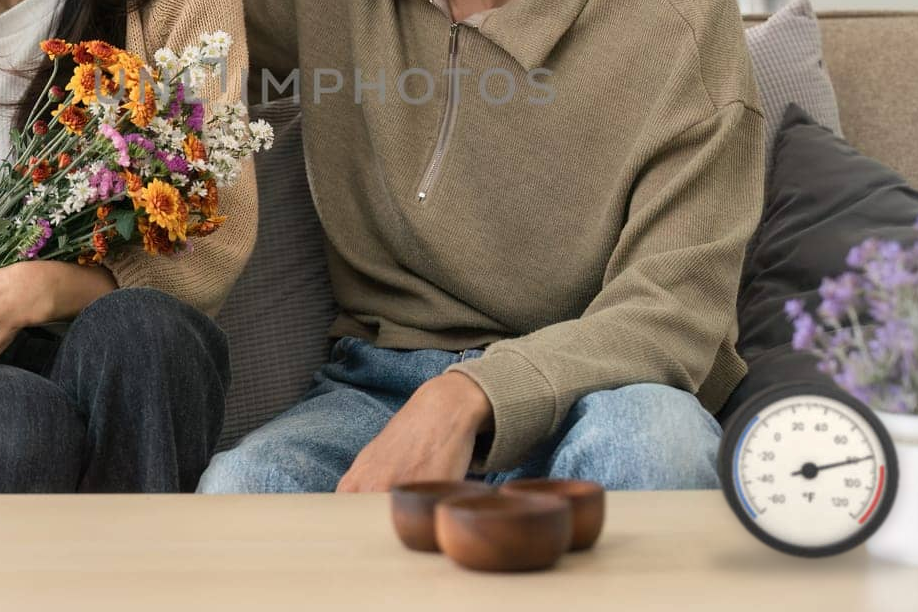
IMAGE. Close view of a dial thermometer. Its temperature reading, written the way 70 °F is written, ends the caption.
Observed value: 80 °F
